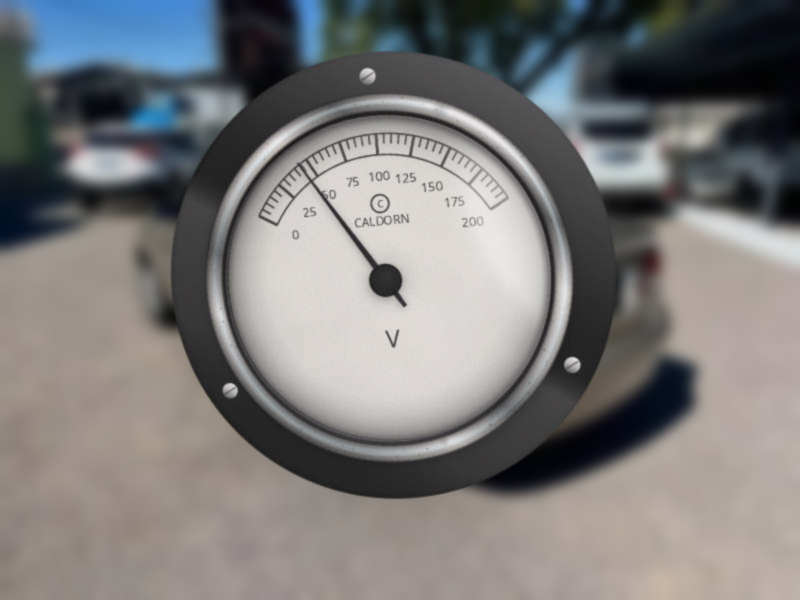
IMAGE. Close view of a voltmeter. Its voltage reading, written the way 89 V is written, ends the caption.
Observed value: 45 V
